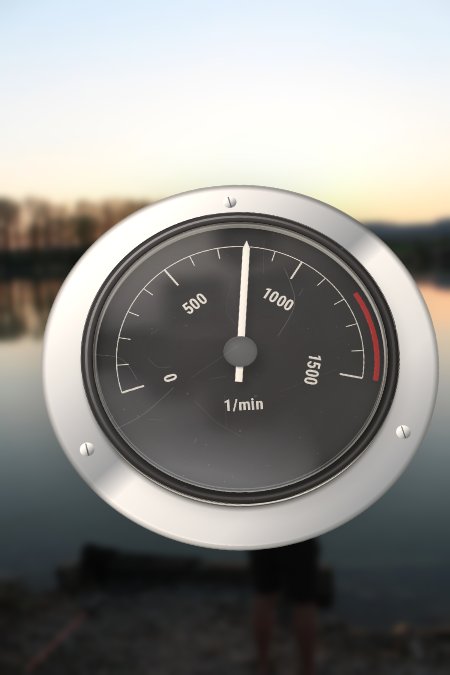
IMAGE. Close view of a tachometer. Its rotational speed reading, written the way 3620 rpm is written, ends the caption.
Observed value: 800 rpm
